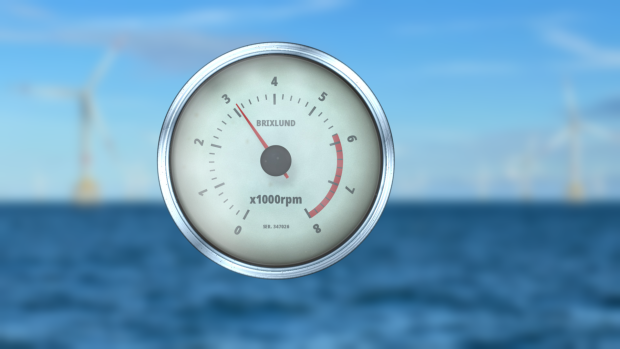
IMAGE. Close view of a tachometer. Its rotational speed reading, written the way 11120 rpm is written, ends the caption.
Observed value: 3100 rpm
